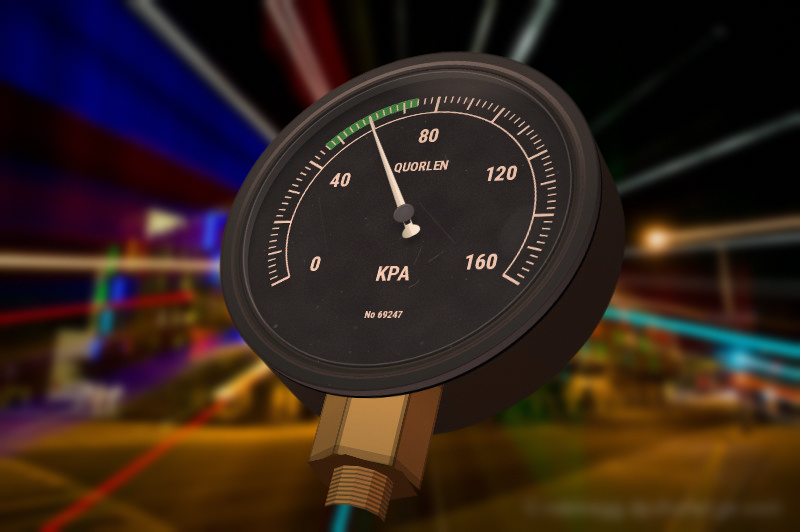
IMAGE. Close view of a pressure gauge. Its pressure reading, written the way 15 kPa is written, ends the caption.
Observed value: 60 kPa
